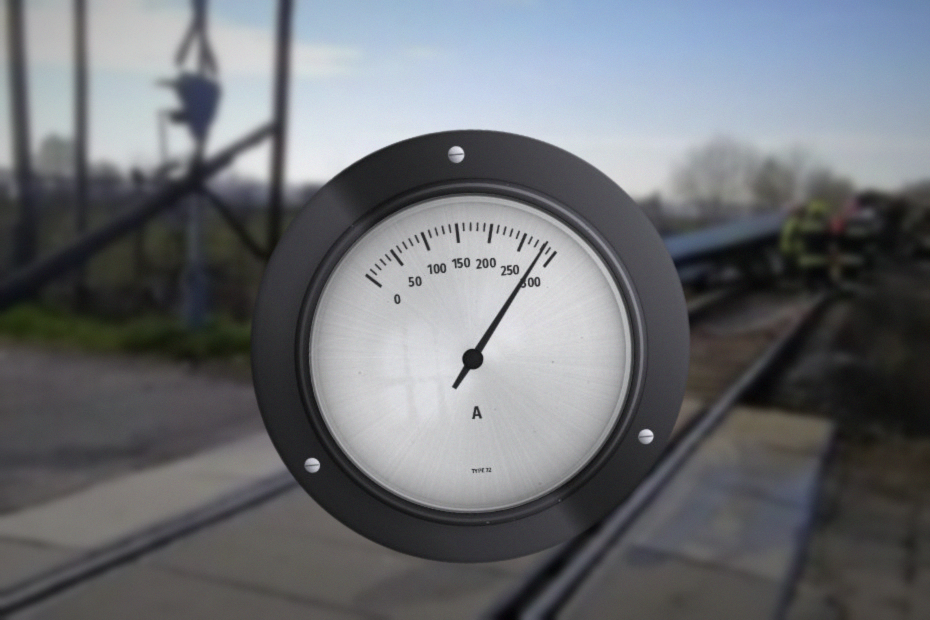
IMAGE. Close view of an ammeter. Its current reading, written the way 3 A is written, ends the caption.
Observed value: 280 A
